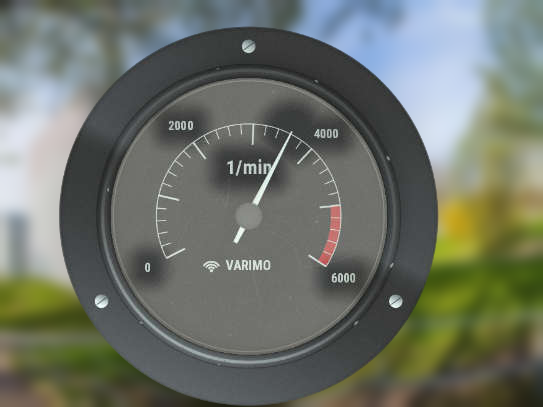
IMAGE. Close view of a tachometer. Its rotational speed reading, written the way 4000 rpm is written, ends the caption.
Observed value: 3600 rpm
